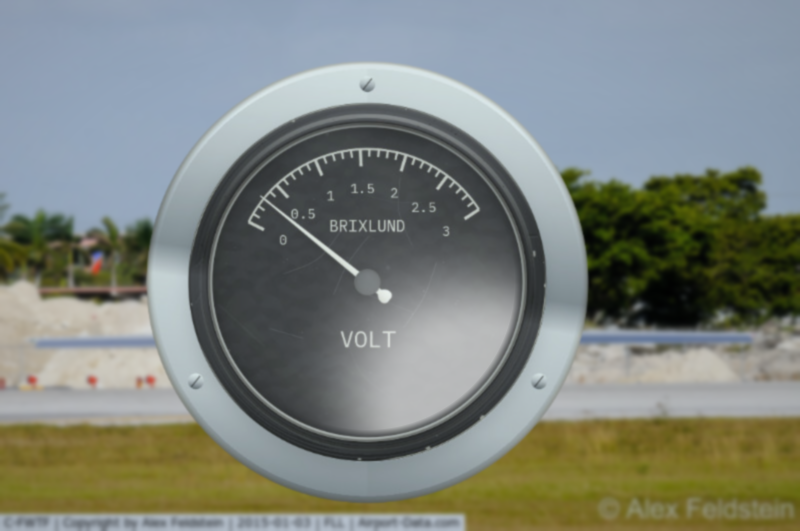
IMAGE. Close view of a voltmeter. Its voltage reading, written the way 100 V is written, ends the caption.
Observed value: 0.3 V
